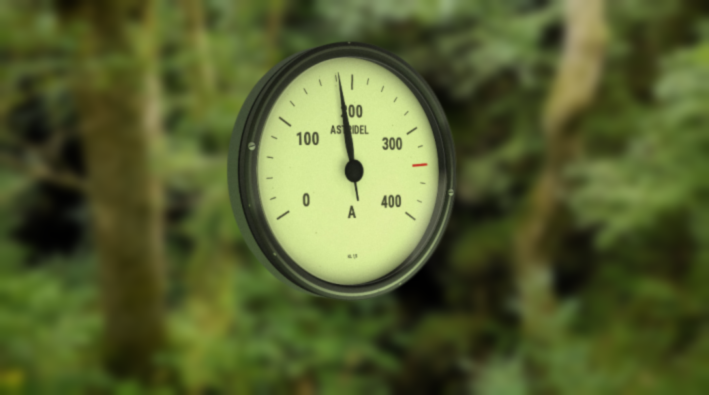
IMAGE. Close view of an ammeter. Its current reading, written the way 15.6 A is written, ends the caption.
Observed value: 180 A
